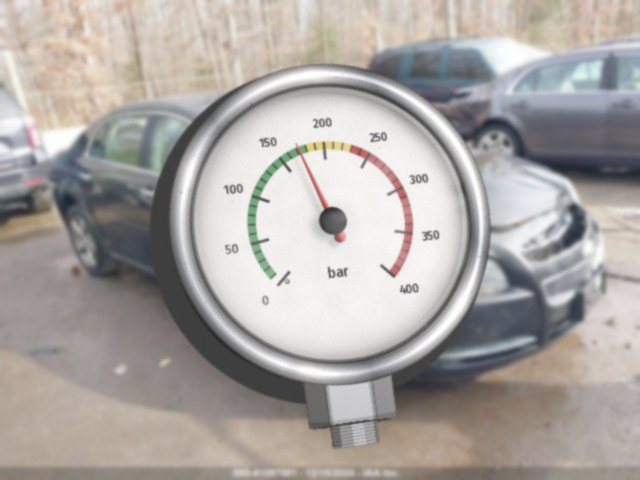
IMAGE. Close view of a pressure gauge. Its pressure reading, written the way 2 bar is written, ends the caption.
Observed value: 170 bar
